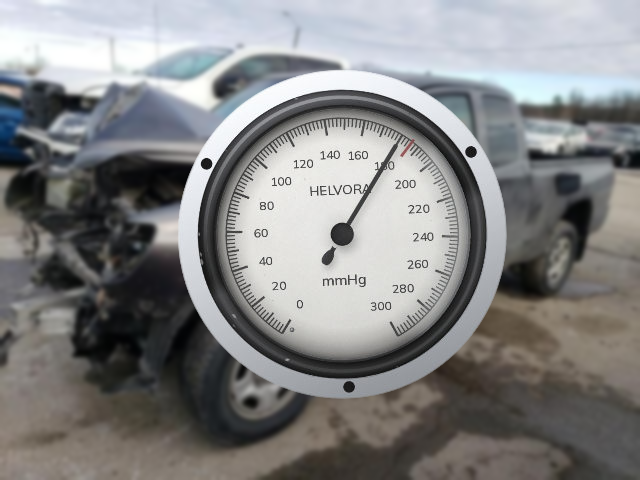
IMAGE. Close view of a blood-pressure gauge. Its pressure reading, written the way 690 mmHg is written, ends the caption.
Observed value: 180 mmHg
